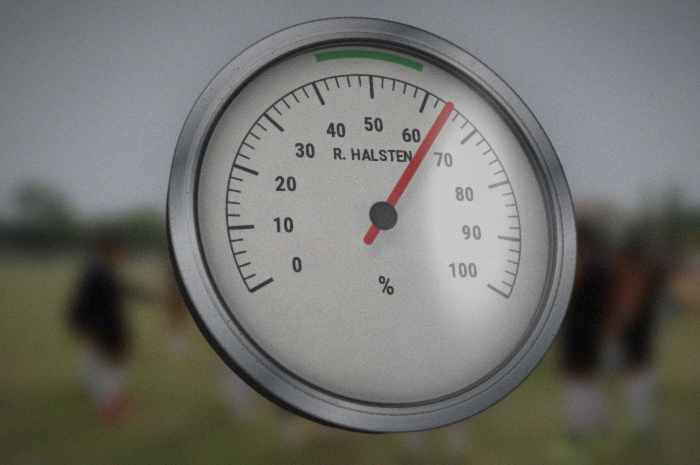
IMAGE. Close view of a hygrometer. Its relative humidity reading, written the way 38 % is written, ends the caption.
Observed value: 64 %
